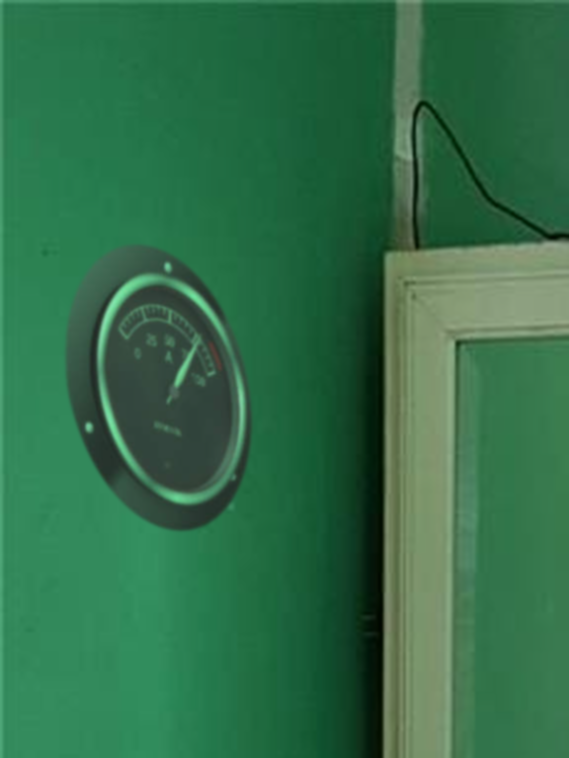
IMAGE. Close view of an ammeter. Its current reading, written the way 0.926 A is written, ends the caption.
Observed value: 75 A
